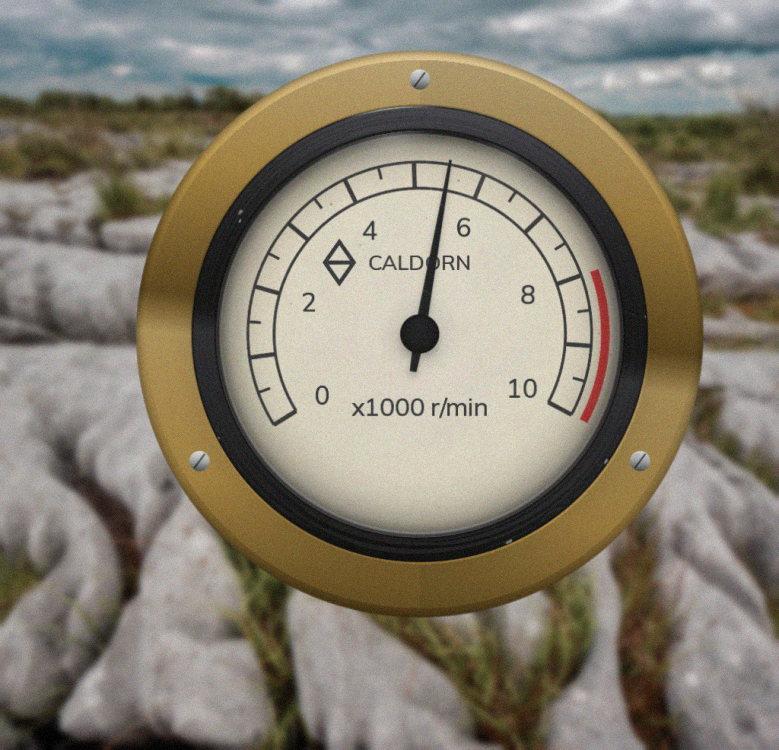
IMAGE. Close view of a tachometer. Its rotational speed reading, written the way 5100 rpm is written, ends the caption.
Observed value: 5500 rpm
